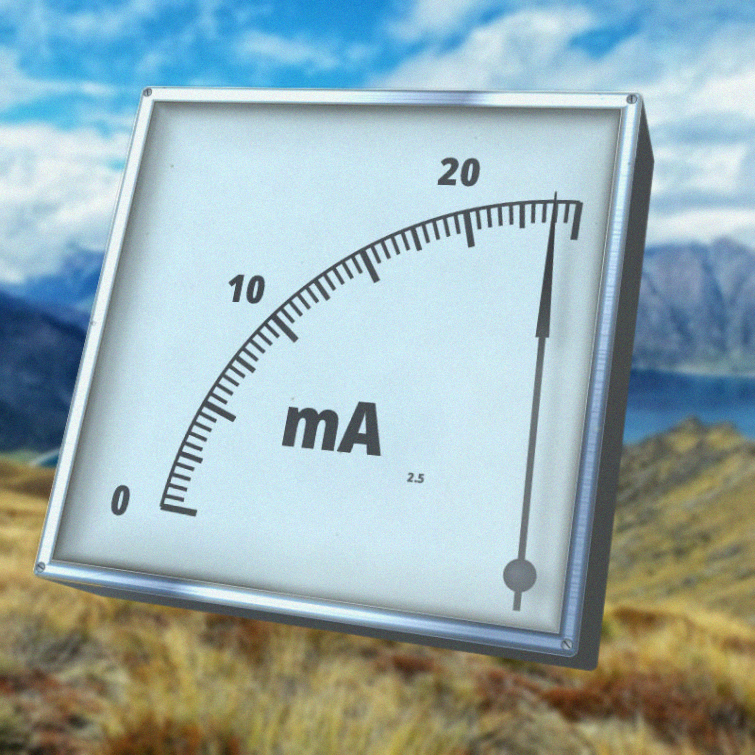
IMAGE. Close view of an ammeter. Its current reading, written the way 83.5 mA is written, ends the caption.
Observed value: 24 mA
